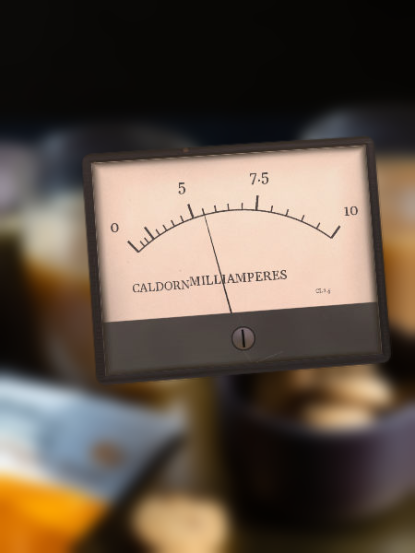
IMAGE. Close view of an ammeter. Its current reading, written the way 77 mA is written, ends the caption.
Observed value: 5.5 mA
